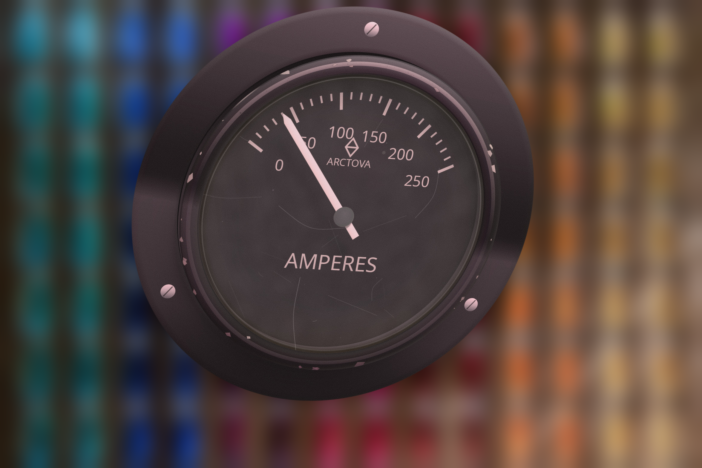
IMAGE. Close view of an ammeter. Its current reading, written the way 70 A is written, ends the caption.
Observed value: 40 A
